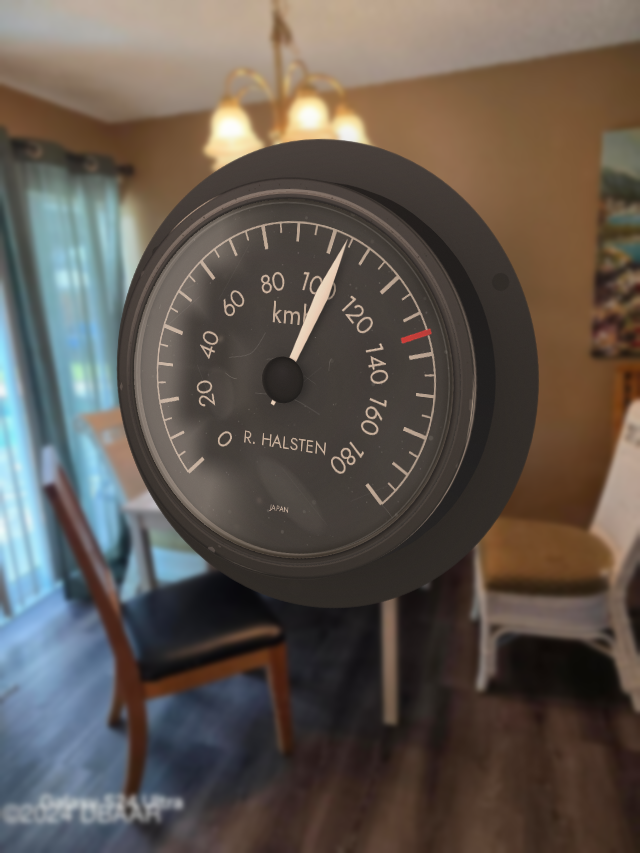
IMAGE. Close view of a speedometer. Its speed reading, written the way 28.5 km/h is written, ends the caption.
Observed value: 105 km/h
